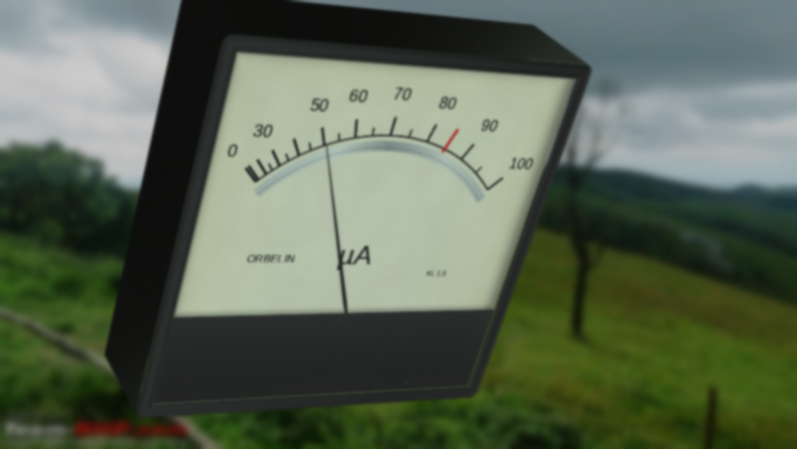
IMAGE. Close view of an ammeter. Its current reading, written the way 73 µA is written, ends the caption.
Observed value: 50 µA
